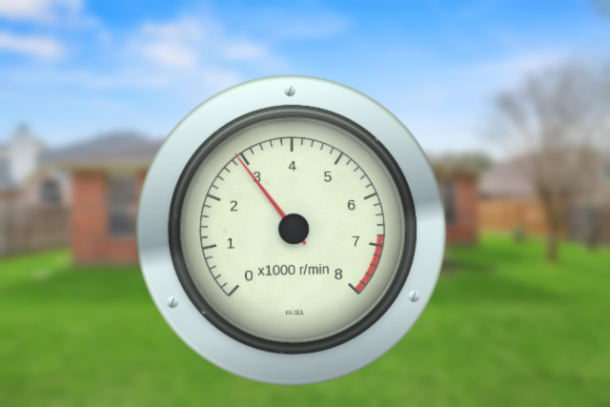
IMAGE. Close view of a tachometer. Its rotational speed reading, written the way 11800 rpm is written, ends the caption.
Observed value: 2900 rpm
